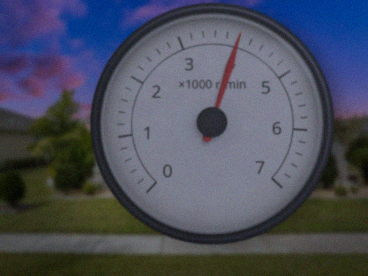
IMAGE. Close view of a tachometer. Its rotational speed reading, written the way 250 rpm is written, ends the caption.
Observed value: 4000 rpm
